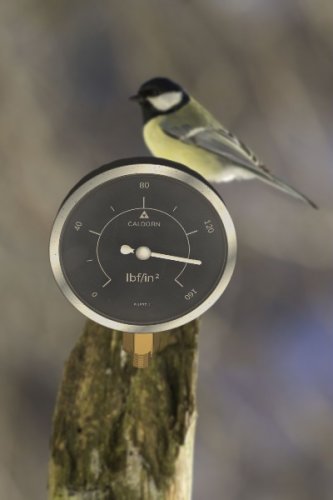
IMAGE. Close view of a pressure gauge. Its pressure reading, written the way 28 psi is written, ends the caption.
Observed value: 140 psi
